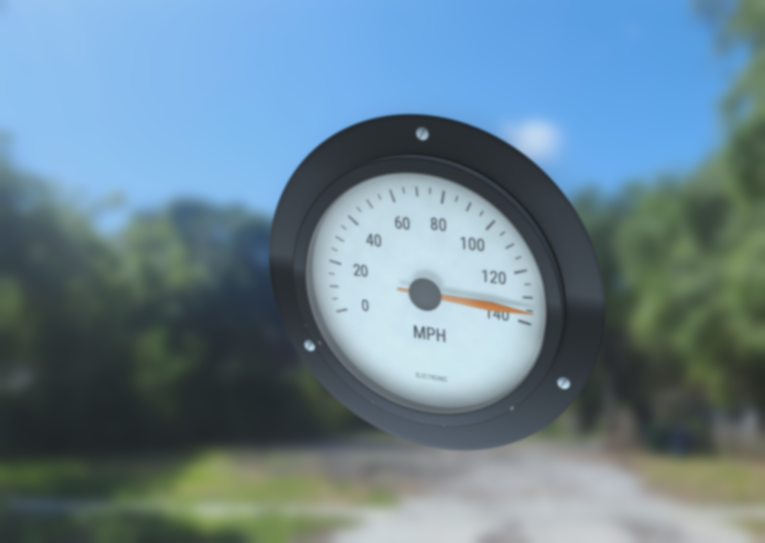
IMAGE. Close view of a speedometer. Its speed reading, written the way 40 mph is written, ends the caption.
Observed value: 135 mph
